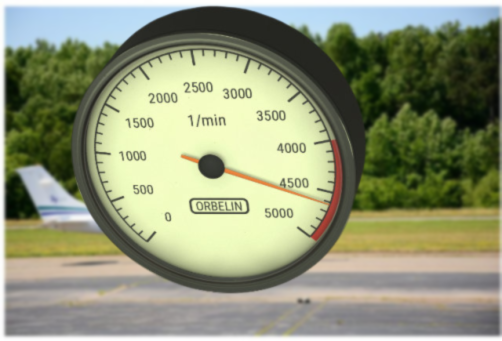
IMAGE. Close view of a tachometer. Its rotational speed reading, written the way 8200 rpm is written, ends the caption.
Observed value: 4600 rpm
